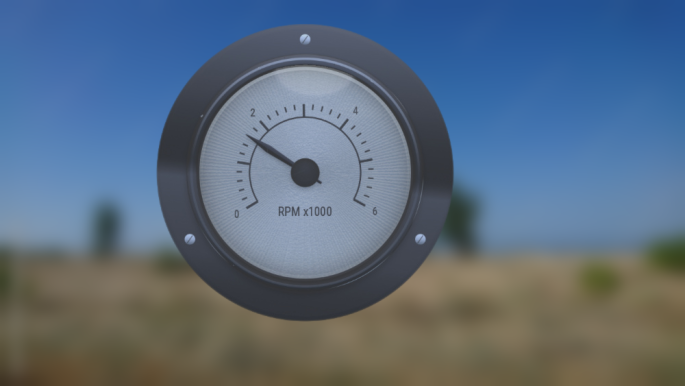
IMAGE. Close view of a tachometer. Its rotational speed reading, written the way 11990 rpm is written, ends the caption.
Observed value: 1600 rpm
